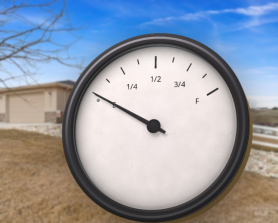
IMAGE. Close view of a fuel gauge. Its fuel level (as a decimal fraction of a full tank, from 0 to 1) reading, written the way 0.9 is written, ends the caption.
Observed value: 0
